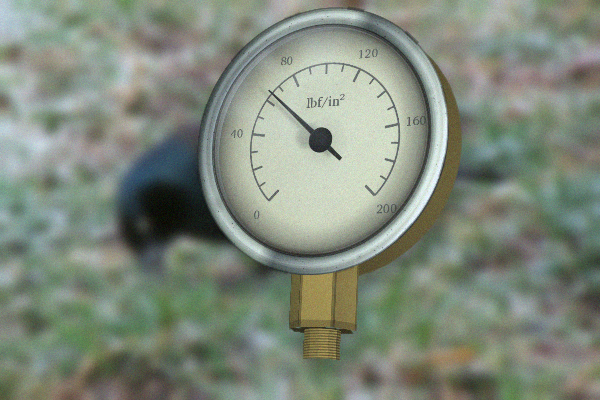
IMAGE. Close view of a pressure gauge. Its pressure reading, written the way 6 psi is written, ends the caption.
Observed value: 65 psi
